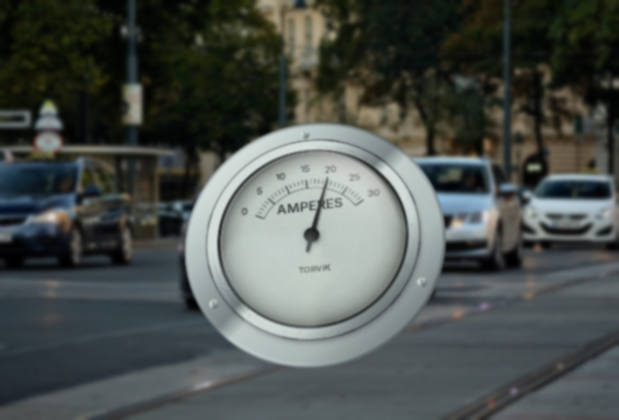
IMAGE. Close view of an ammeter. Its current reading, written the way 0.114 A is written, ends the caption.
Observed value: 20 A
